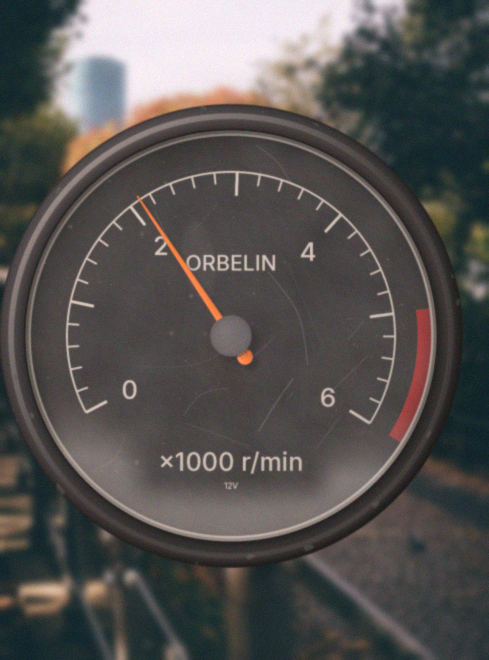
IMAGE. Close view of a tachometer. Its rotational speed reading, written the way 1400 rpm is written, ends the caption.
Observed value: 2100 rpm
